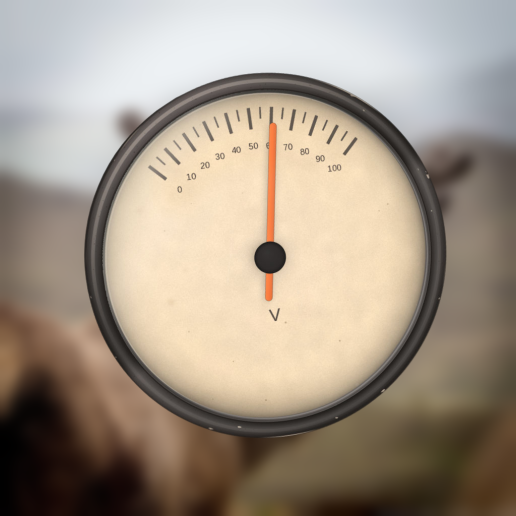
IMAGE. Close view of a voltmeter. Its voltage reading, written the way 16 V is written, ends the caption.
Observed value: 60 V
